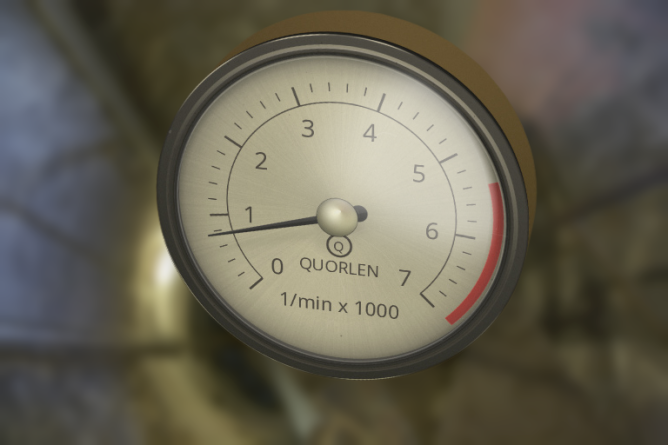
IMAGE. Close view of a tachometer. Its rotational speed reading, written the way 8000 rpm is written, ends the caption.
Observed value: 800 rpm
